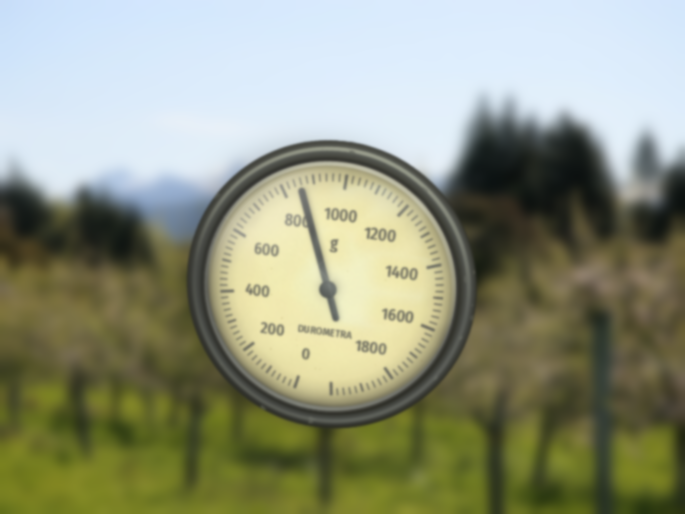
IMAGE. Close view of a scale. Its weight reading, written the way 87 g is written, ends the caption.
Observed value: 860 g
